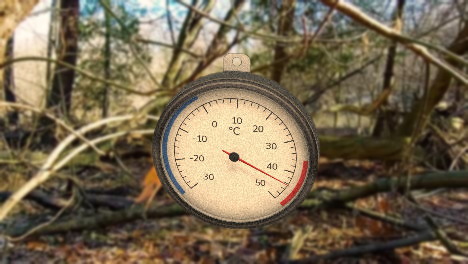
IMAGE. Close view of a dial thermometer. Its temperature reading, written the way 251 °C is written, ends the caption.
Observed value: 44 °C
